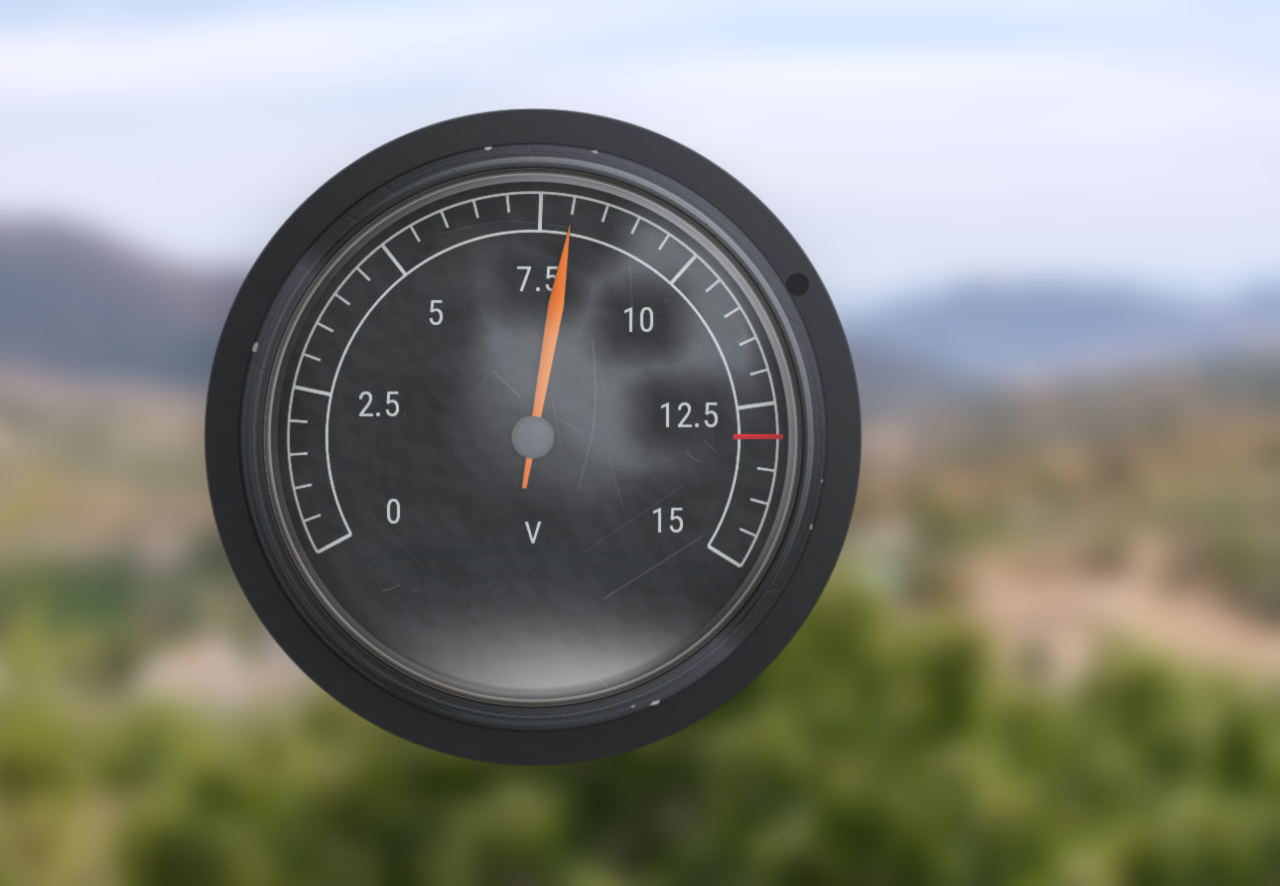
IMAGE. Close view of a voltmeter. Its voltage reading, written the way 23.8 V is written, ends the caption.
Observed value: 8 V
